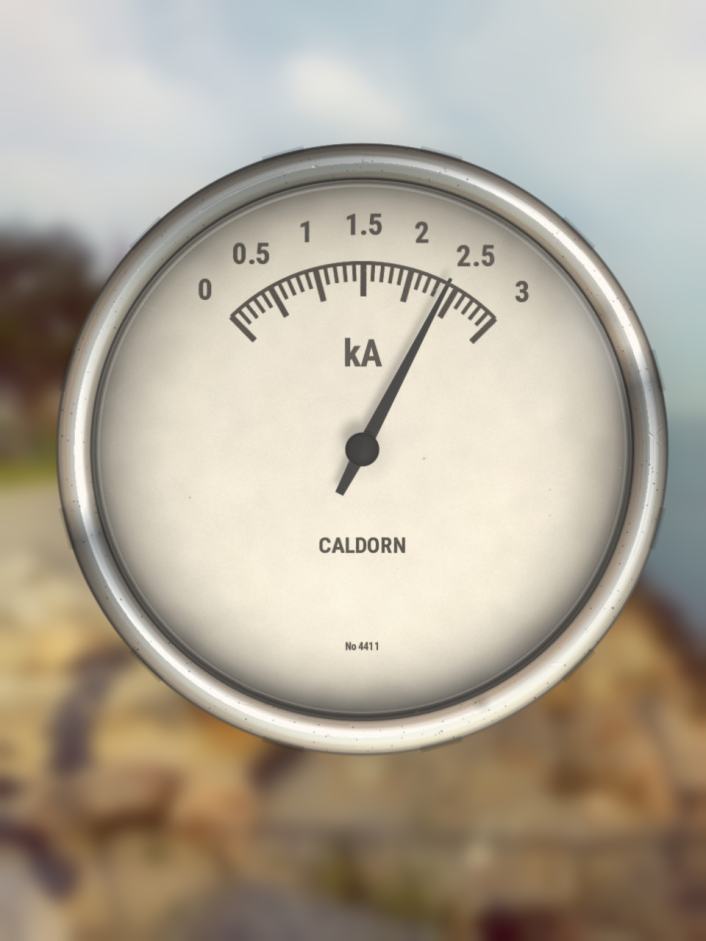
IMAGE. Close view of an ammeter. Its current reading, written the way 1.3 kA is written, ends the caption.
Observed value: 2.4 kA
